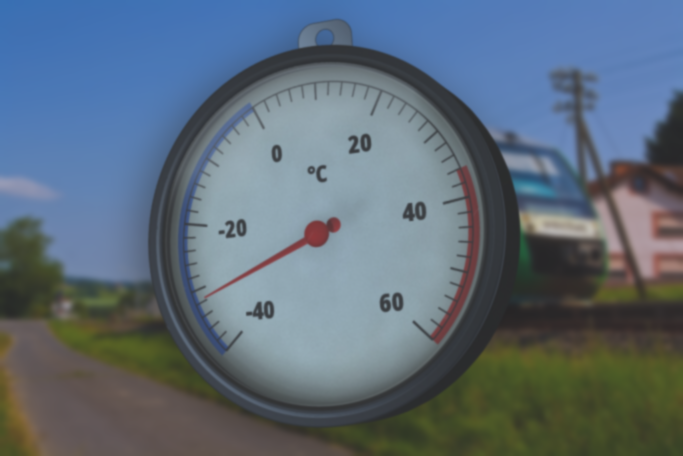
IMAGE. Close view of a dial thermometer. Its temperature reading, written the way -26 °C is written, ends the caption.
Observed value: -32 °C
